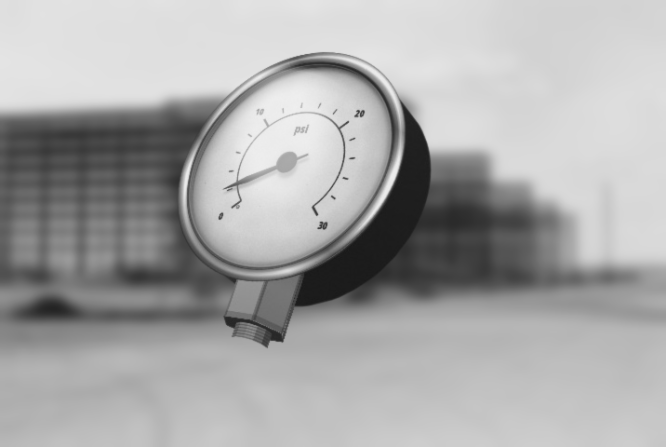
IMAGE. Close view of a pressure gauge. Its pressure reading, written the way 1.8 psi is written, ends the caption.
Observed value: 2 psi
